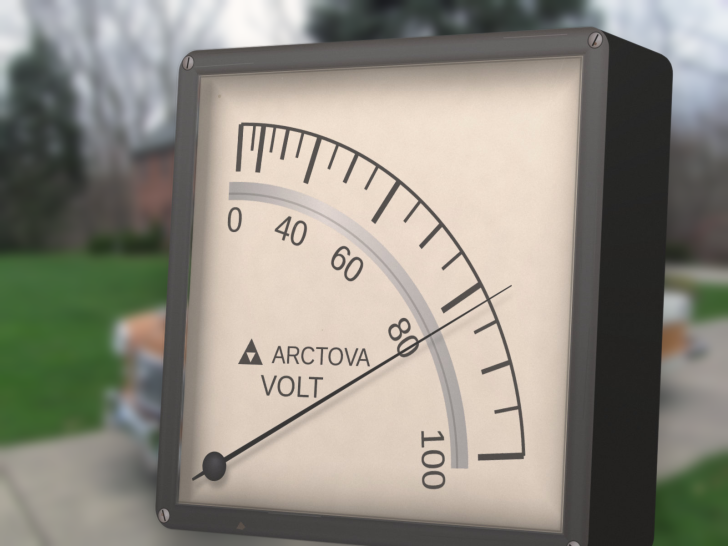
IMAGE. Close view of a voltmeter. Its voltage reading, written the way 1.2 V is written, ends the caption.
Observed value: 82.5 V
